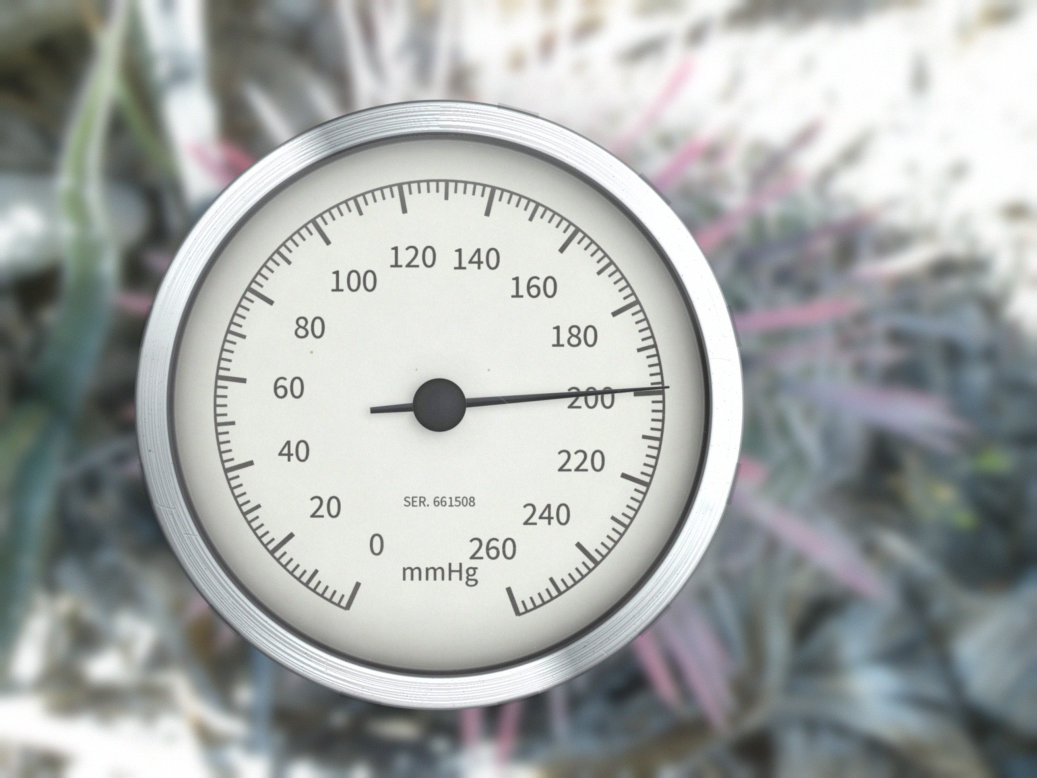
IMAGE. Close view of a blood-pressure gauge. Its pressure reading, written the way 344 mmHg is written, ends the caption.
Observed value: 199 mmHg
